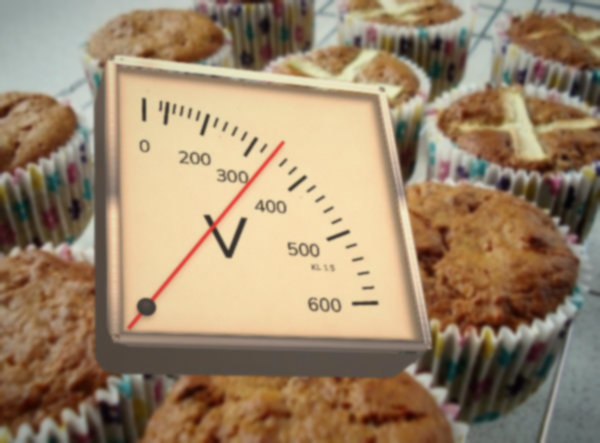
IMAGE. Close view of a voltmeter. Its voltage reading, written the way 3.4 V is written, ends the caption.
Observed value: 340 V
